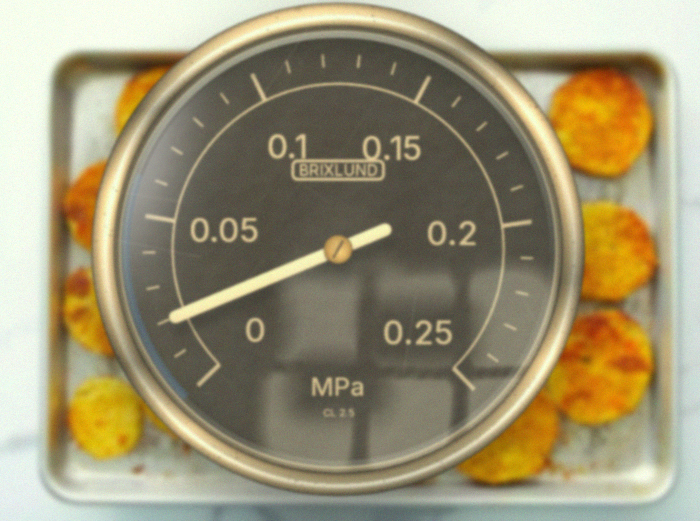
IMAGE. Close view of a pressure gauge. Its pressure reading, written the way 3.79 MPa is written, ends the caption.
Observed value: 0.02 MPa
